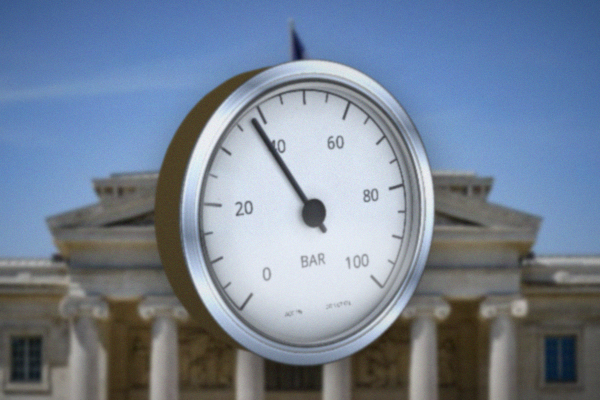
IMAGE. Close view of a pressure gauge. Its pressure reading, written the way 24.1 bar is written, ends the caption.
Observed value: 37.5 bar
